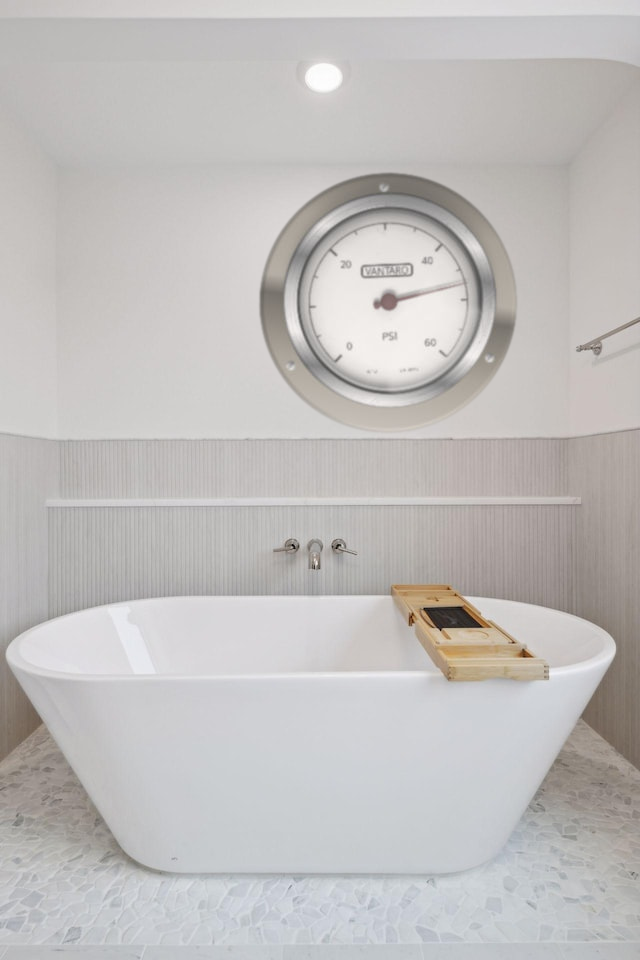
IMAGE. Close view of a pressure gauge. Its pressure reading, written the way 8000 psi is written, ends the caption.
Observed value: 47.5 psi
